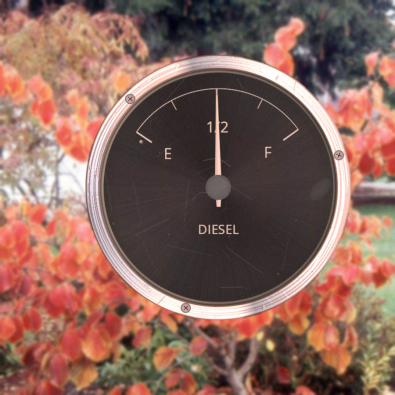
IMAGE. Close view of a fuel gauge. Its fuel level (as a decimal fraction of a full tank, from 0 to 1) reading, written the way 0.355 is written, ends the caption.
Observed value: 0.5
